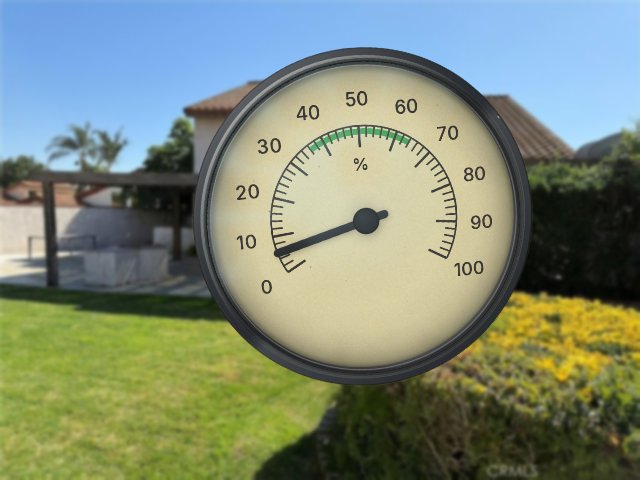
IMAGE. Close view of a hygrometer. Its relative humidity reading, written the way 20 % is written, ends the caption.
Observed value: 6 %
